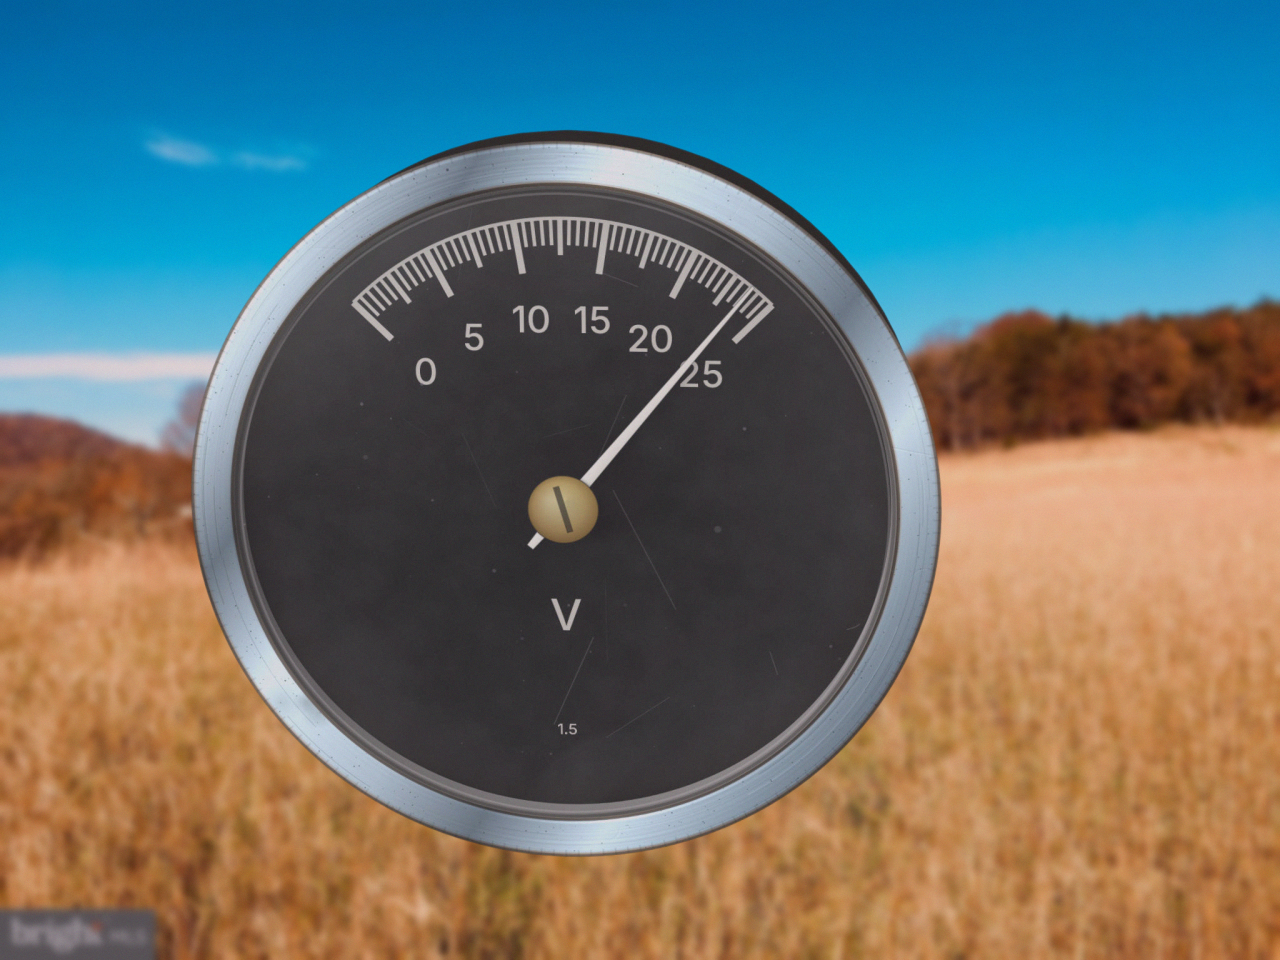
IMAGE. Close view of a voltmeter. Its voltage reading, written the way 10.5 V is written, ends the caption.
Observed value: 23.5 V
